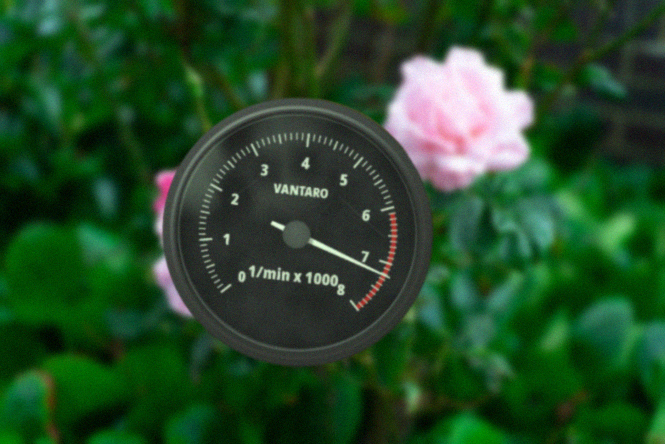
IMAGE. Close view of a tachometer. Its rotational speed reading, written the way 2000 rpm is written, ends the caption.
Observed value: 7200 rpm
